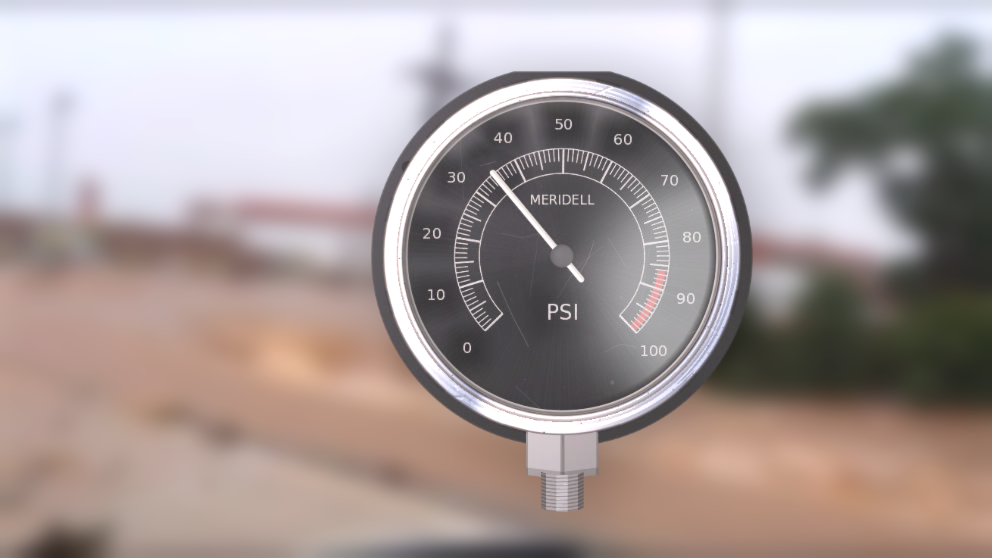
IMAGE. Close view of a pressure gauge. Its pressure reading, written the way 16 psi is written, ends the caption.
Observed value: 35 psi
